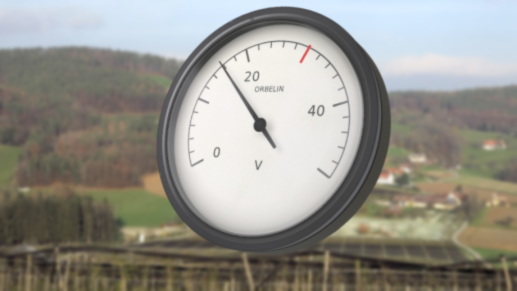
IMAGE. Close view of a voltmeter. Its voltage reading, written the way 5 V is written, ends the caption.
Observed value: 16 V
